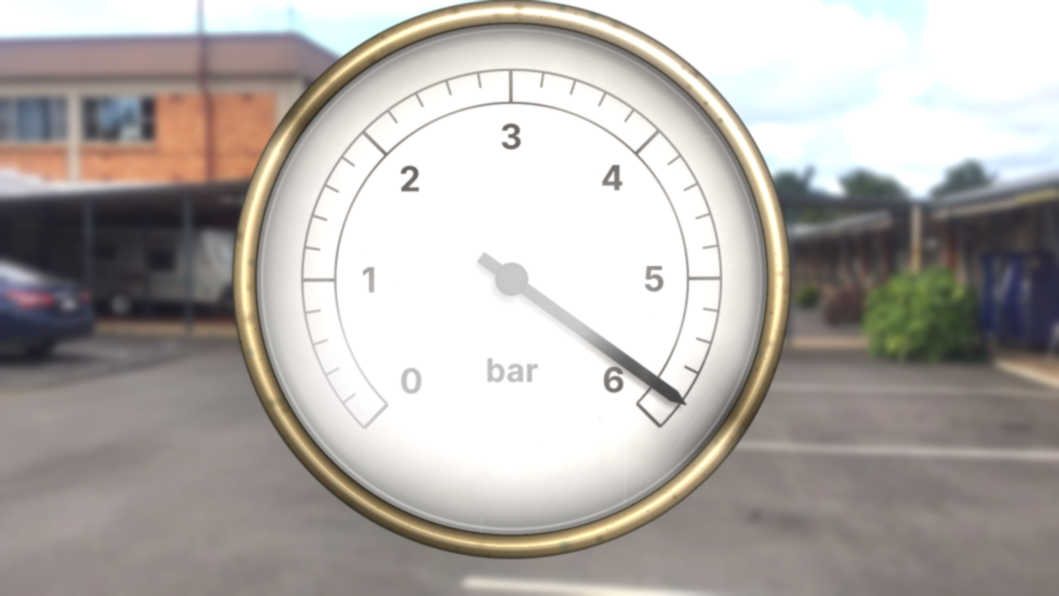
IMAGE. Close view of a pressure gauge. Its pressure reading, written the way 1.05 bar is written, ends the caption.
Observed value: 5.8 bar
